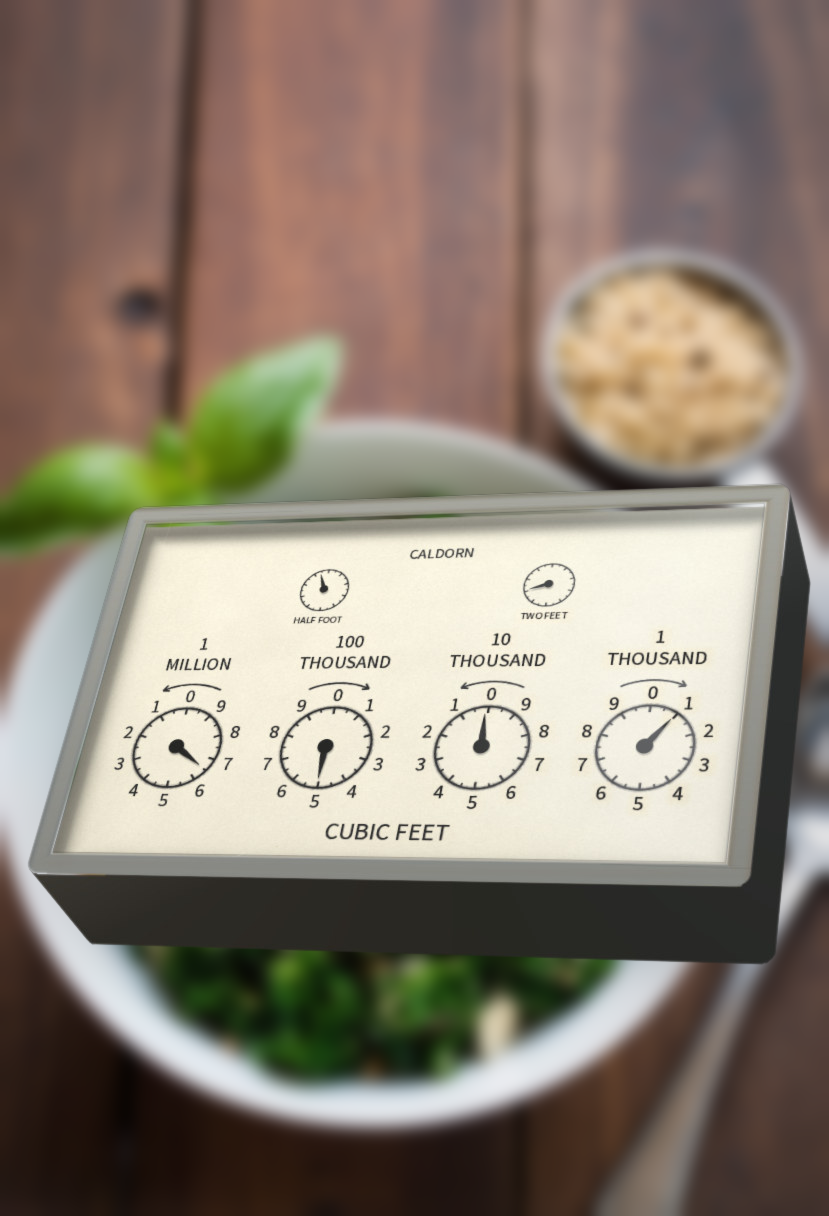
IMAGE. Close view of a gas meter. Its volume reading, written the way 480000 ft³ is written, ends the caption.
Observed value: 650100 ft³
